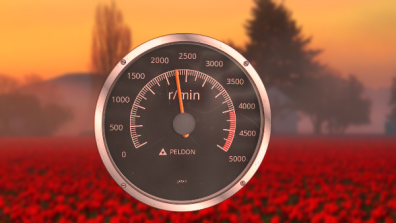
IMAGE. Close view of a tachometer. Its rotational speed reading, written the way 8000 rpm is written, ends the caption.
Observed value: 2250 rpm
